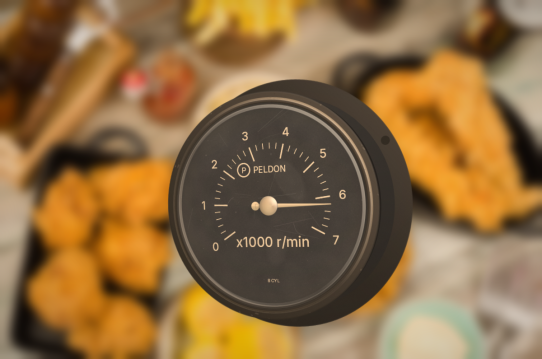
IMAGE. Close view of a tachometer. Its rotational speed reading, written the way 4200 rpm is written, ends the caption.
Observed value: 6200 rpm
